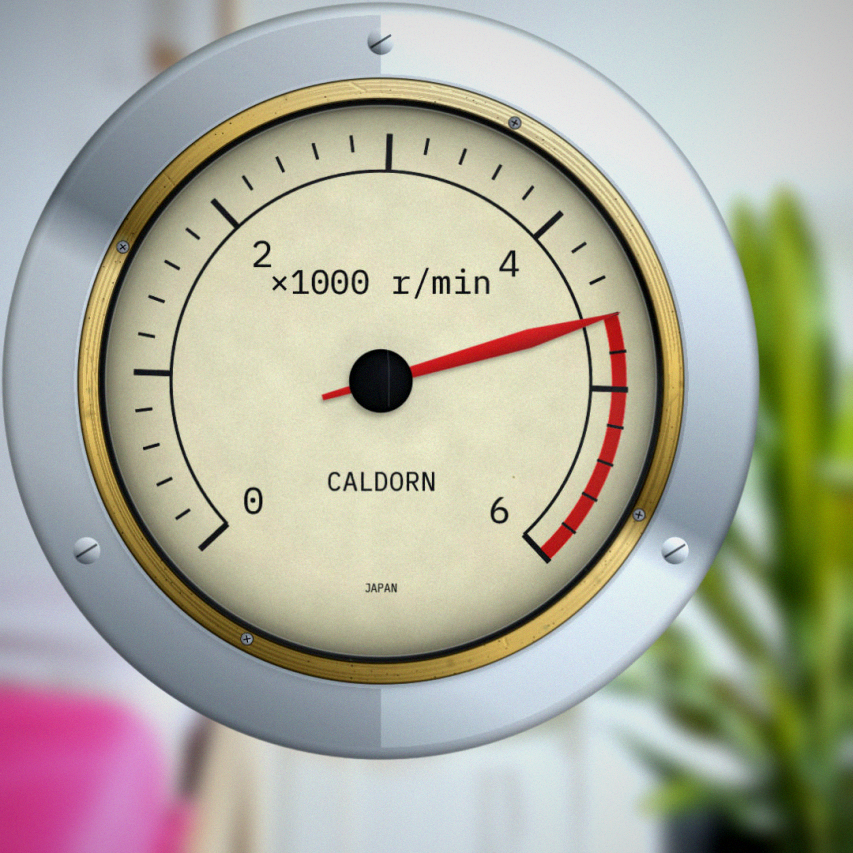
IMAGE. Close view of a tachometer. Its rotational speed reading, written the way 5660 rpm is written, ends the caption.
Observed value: 4600 rpm
